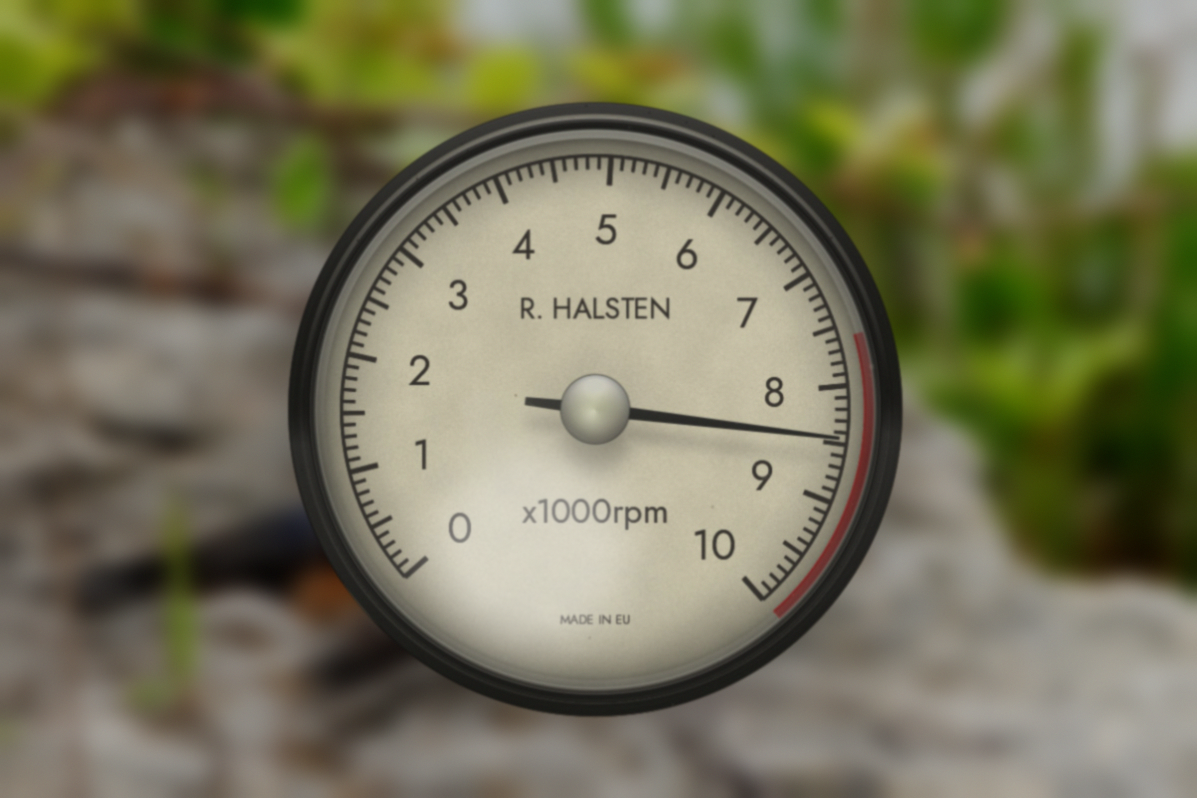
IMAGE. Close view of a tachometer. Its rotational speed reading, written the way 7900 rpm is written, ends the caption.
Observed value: 8450 rpm
